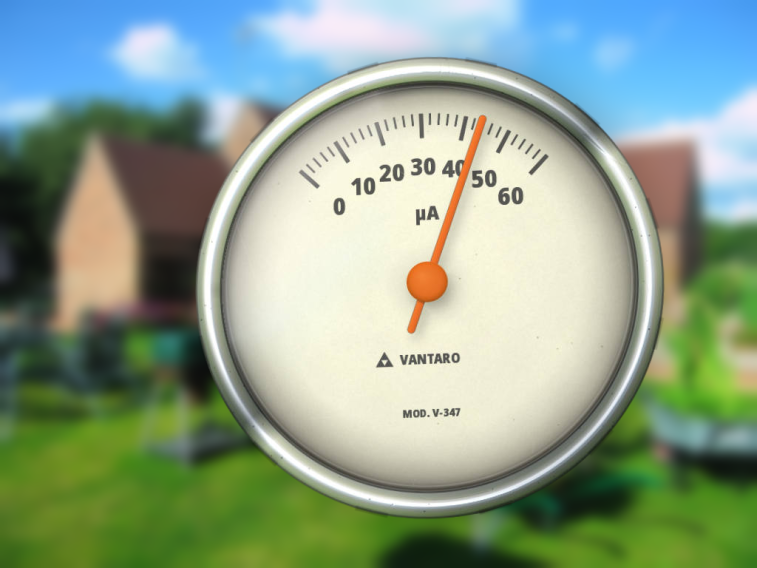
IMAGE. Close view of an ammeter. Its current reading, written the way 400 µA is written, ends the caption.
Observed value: 44 µA
